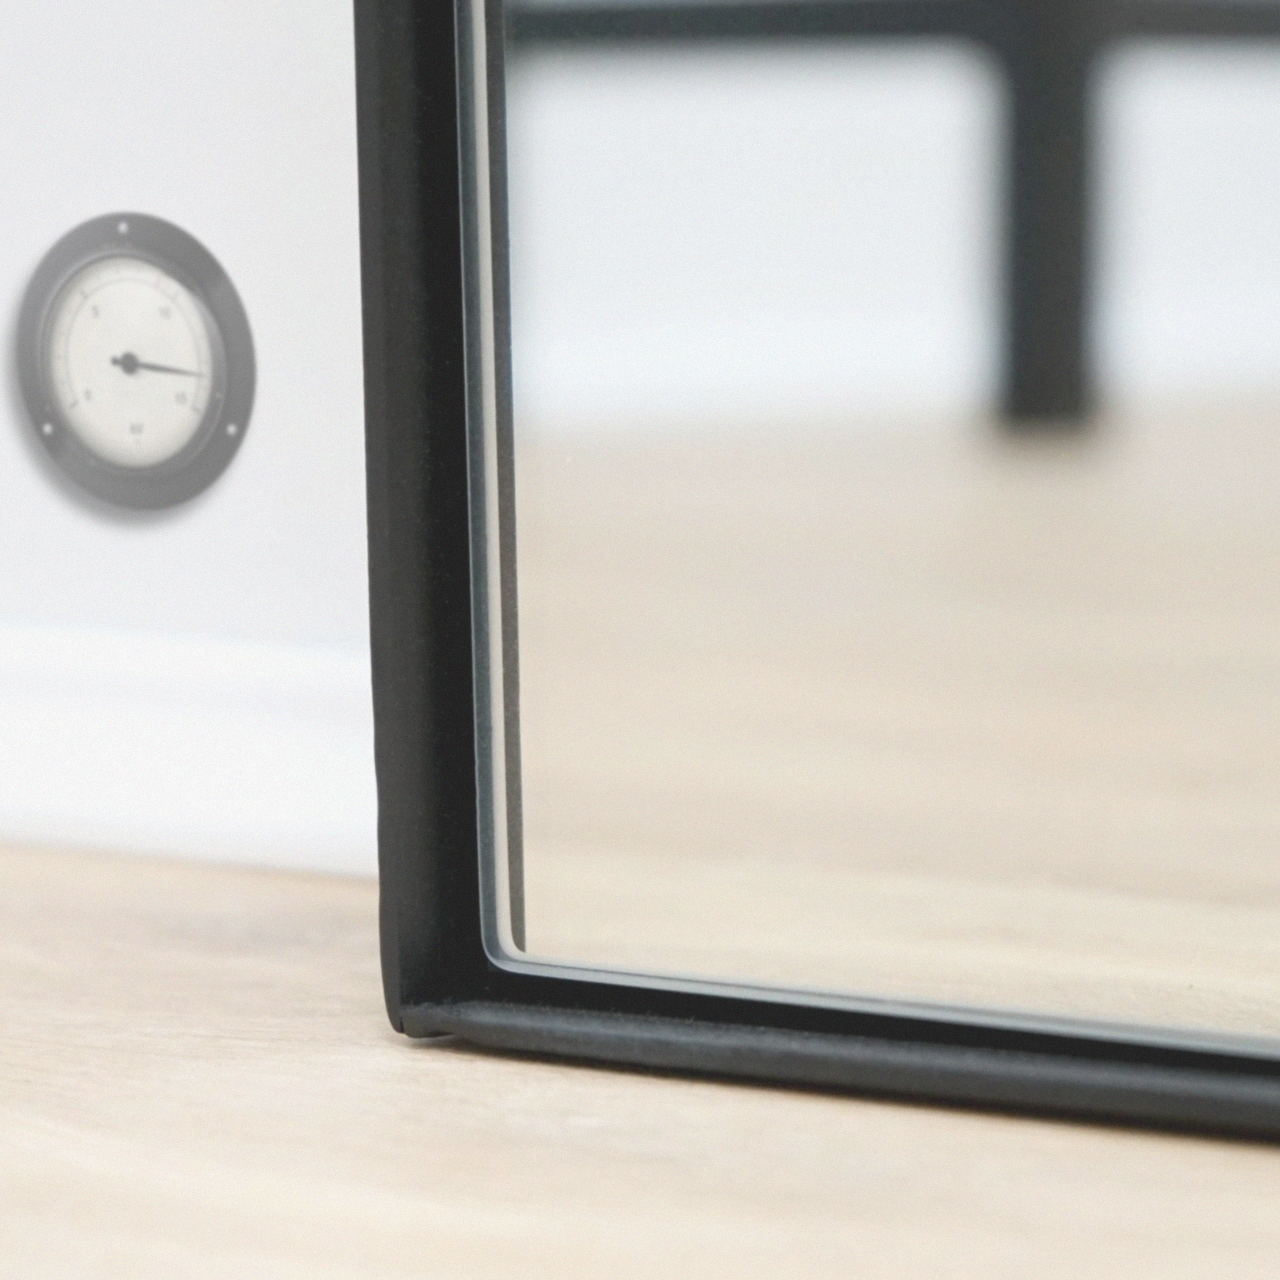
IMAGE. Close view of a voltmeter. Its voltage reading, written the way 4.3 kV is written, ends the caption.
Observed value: 13.5 kV
